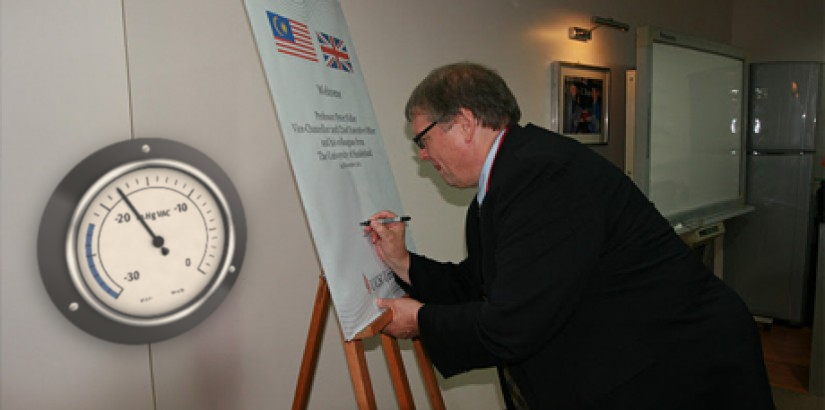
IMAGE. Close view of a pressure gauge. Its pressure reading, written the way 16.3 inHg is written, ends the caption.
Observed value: -18 inHg
